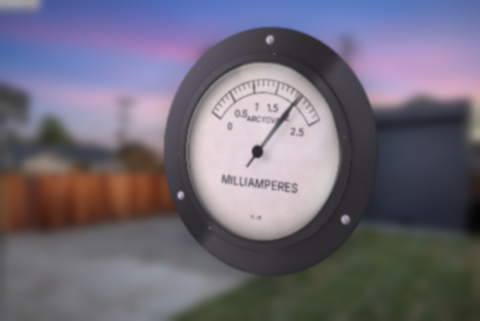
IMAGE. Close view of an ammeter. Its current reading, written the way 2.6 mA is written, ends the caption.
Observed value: 2 mA
